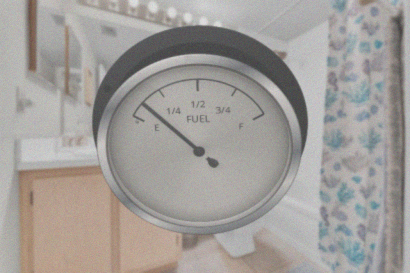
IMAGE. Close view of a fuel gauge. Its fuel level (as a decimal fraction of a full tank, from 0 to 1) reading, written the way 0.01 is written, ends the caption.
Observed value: 0.125
